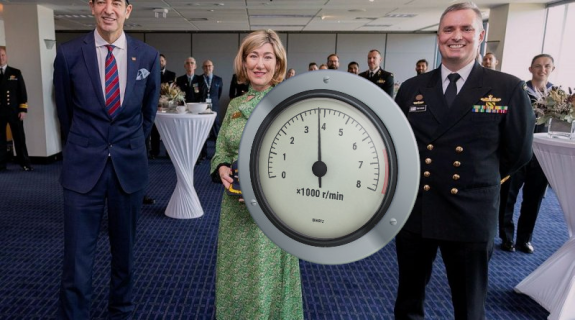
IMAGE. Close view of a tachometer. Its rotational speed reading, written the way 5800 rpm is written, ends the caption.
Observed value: 3800 rpm
